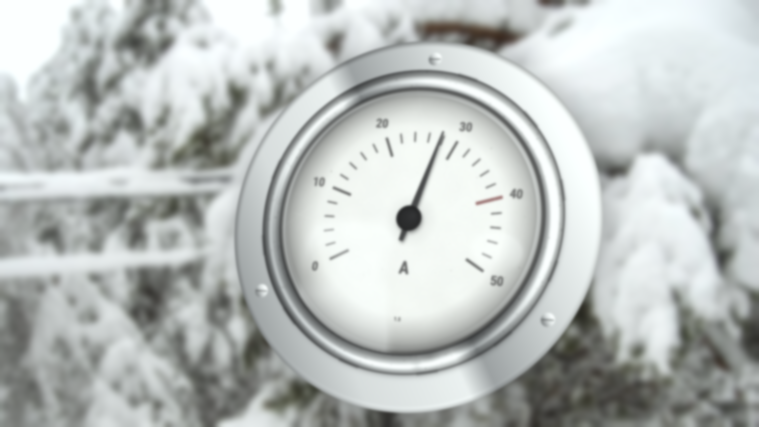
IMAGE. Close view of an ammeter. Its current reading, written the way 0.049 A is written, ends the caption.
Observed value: 28 A
